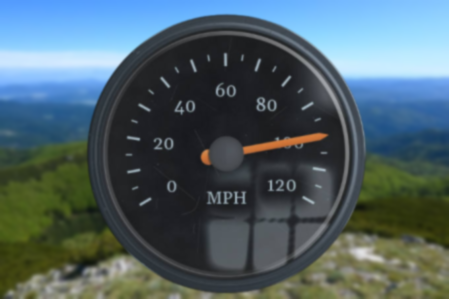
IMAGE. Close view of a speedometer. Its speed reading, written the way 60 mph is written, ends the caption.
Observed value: 100 mph
